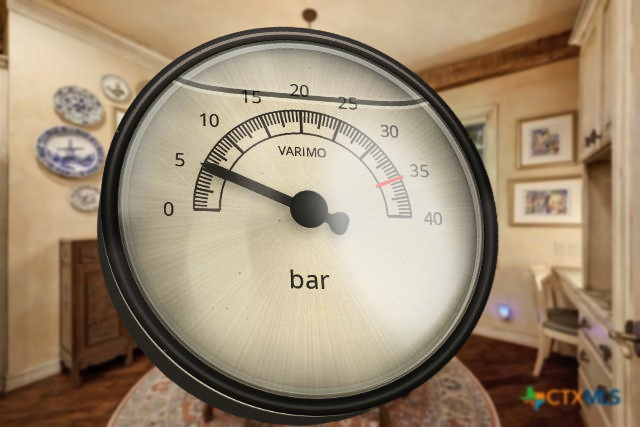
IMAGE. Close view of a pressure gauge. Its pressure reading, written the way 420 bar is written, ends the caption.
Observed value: 5 bar
